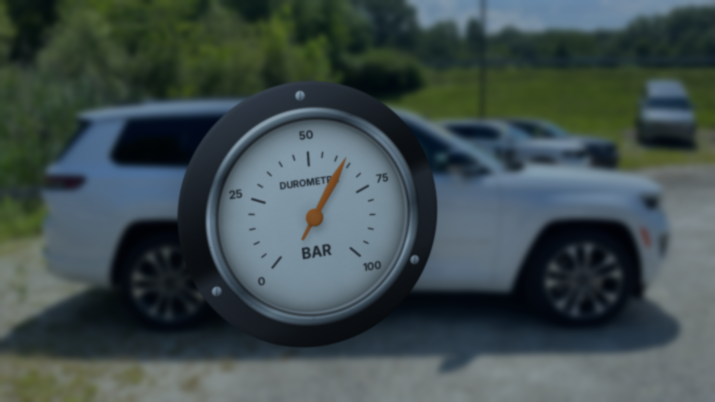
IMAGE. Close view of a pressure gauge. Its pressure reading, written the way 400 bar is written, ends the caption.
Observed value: 62.5 bar
